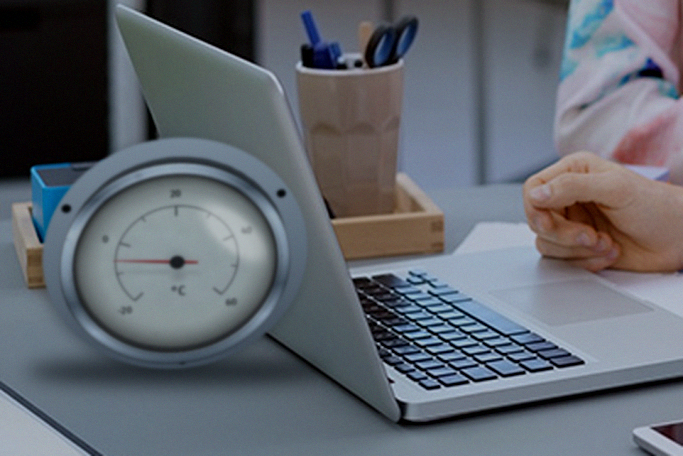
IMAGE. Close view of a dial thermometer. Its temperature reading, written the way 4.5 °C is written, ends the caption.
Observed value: -5 °C
